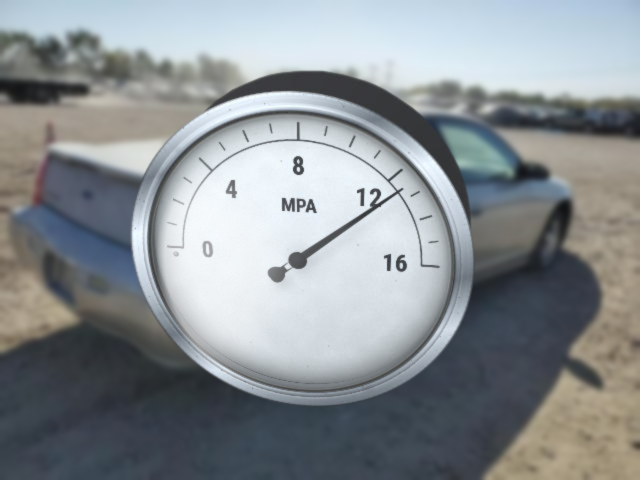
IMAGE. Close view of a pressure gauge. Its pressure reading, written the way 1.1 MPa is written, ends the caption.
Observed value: 12.5 MPa
